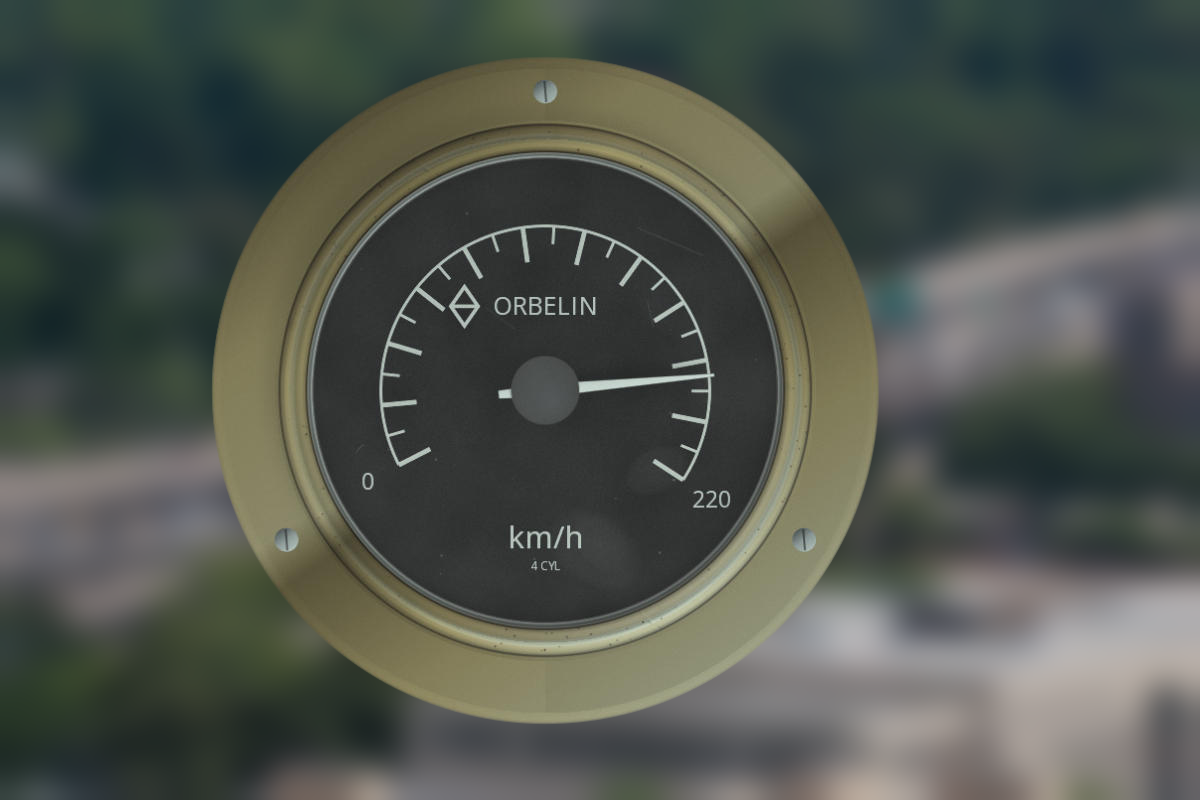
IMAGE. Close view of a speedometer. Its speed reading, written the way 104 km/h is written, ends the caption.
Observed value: 185 km/h
